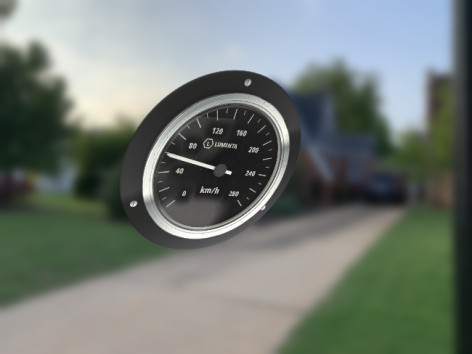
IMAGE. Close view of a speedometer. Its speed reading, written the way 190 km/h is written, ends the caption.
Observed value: 60 km/h
